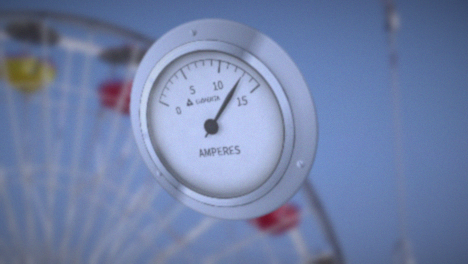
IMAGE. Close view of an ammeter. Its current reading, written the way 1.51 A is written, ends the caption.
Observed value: 13 A
